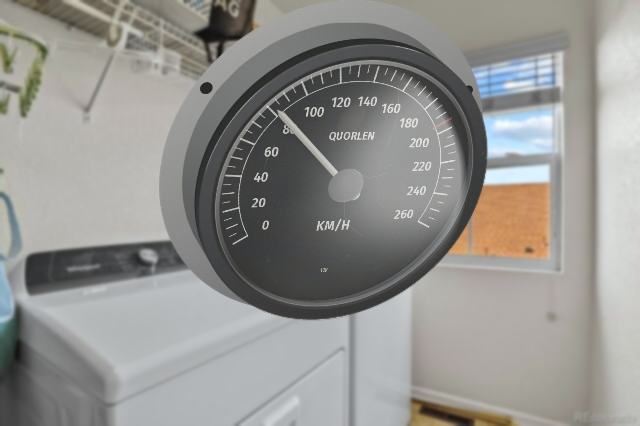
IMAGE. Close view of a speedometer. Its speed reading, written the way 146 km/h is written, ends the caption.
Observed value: 82.5 km/h
